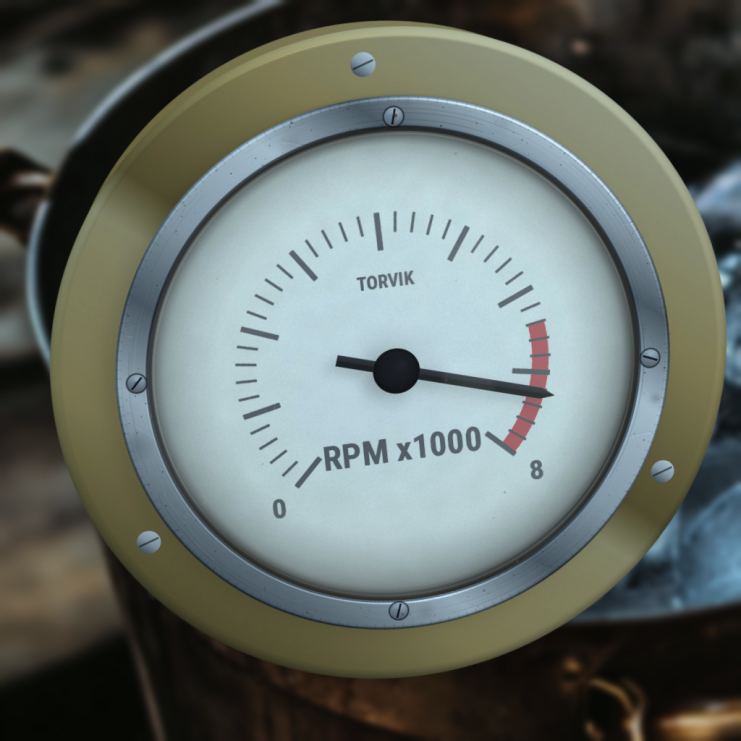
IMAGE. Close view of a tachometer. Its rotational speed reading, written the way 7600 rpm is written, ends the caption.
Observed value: 7200 rpm
